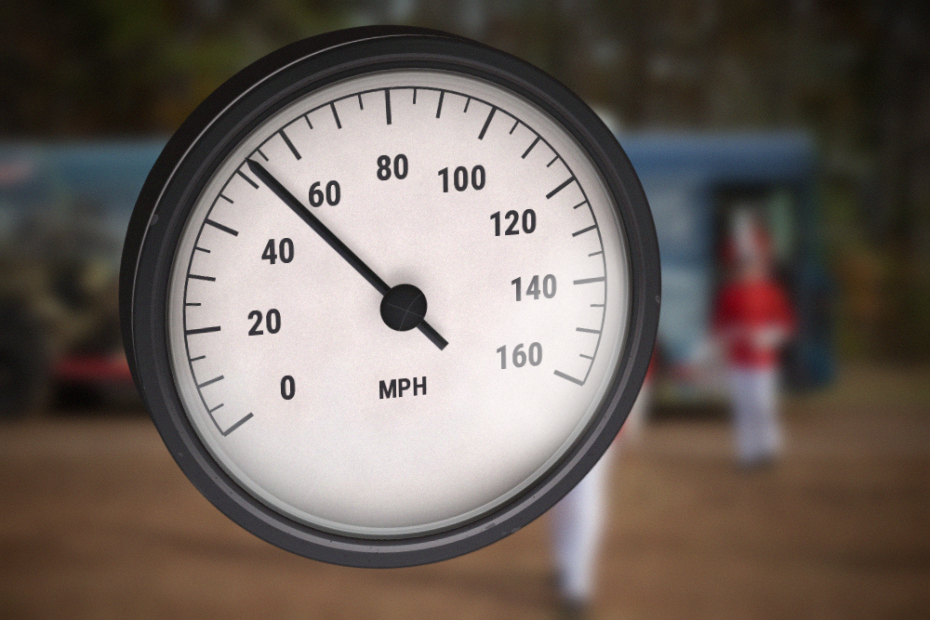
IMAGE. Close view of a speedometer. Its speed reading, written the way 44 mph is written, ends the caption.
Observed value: 52.5 mph
